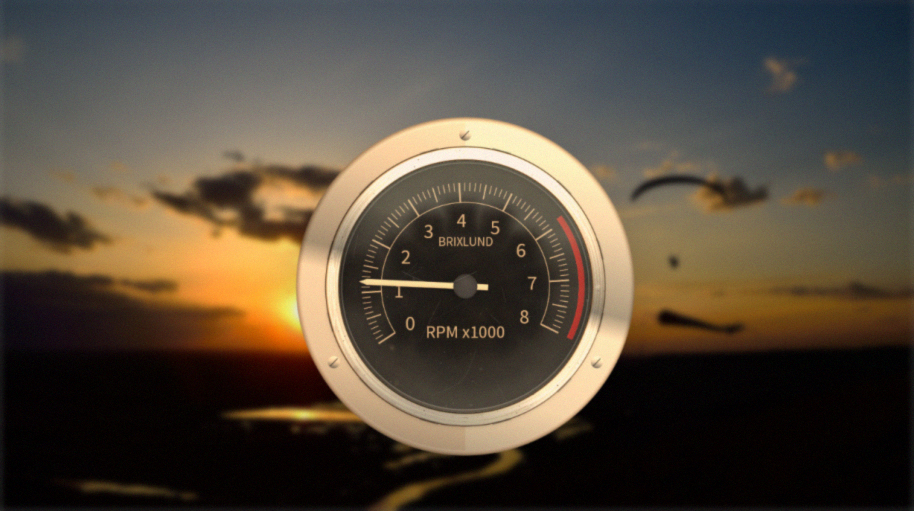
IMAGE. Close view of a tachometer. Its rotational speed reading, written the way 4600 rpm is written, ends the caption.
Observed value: 1200 rpm
